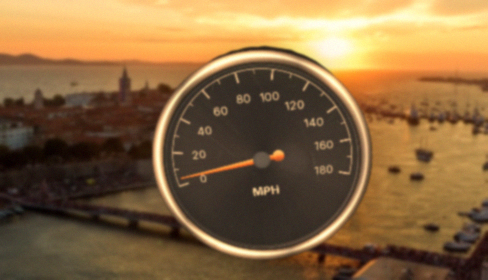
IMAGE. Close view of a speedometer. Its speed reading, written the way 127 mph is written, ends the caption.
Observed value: 5 mph
